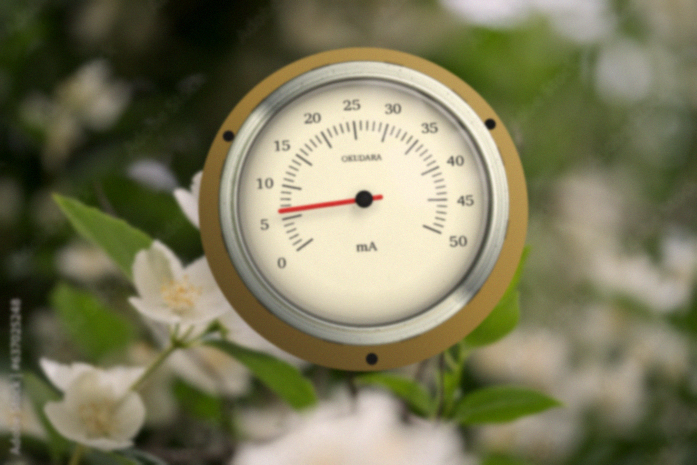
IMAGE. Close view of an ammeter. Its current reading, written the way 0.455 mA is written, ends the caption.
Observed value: 6 mA
